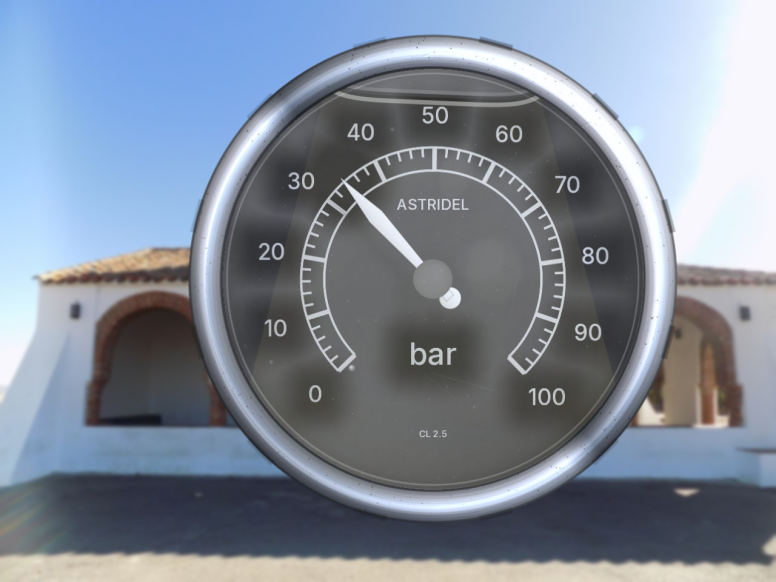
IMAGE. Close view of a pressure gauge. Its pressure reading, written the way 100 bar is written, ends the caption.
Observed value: 34 bar
